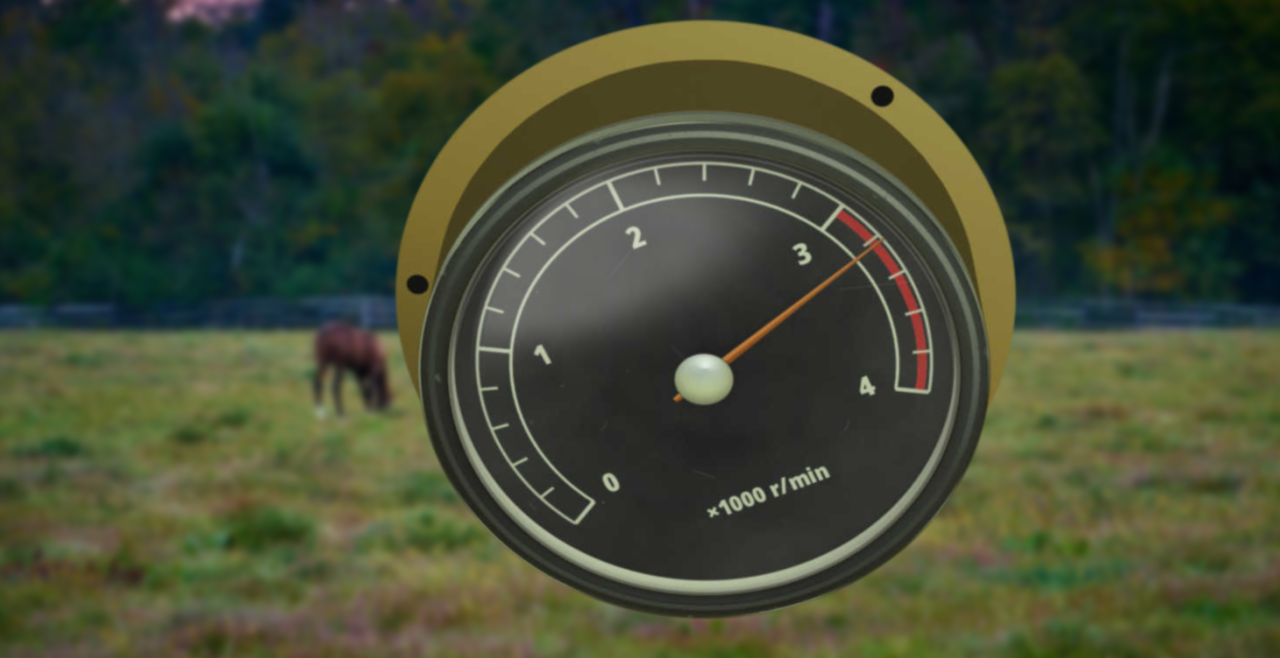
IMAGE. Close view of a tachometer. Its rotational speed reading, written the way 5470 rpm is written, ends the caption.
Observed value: 3200 rpm
